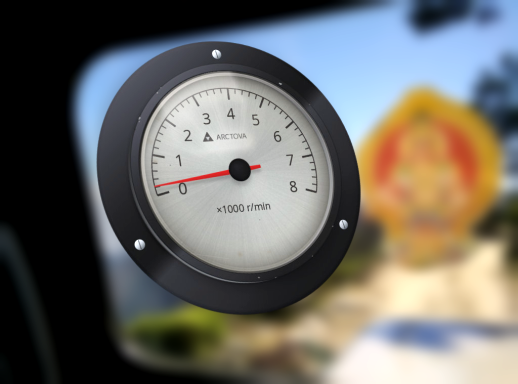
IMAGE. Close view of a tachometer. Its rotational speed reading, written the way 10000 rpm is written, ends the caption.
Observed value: 200 rpm
